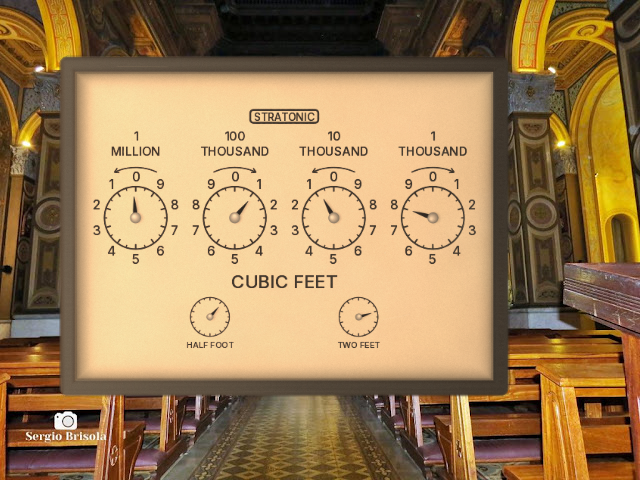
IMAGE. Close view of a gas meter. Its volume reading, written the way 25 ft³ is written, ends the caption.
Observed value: 10800 ft³
